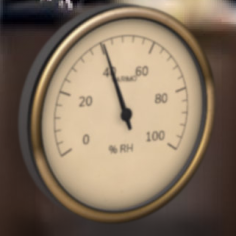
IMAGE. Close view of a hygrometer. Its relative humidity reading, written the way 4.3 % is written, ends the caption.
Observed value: 40 %
